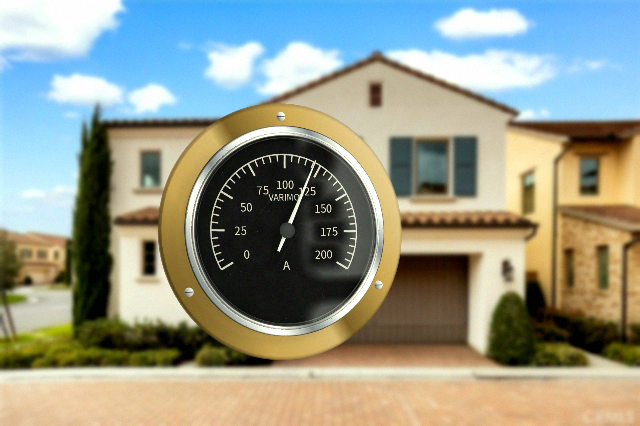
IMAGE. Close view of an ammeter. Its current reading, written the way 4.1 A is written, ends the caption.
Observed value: 120 A
